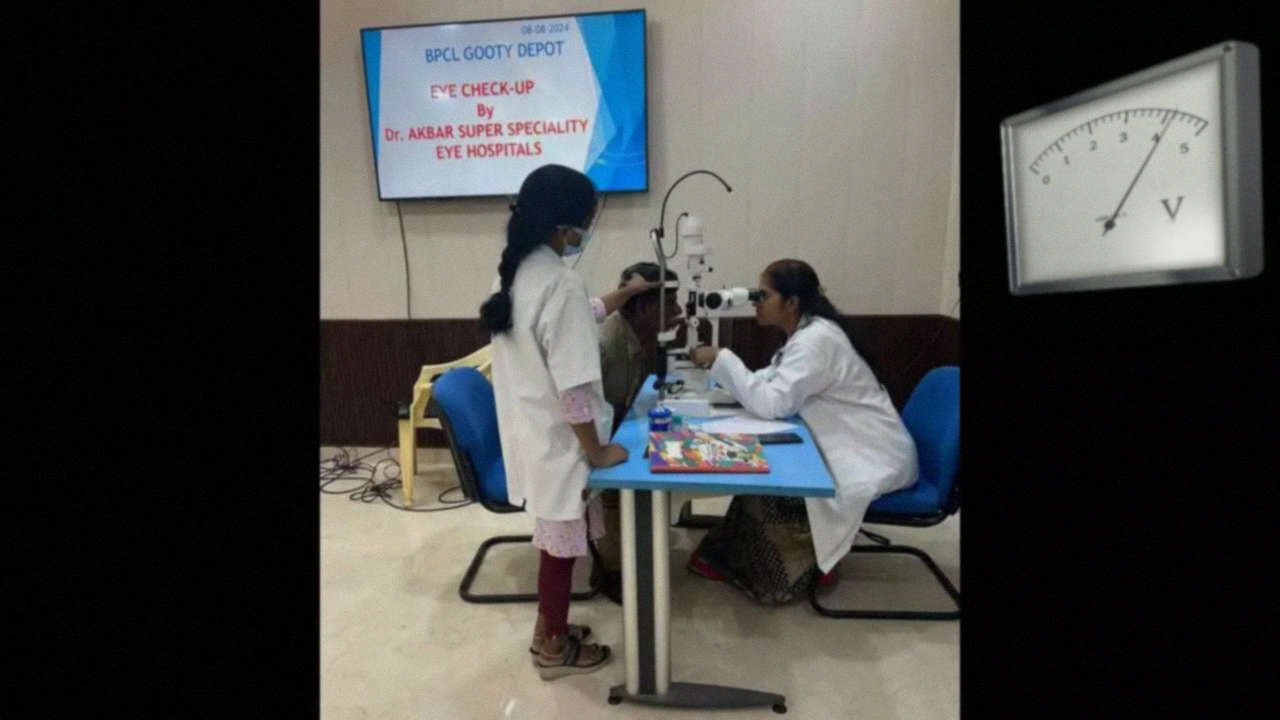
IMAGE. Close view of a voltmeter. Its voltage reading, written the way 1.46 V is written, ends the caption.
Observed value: 4.2 V
